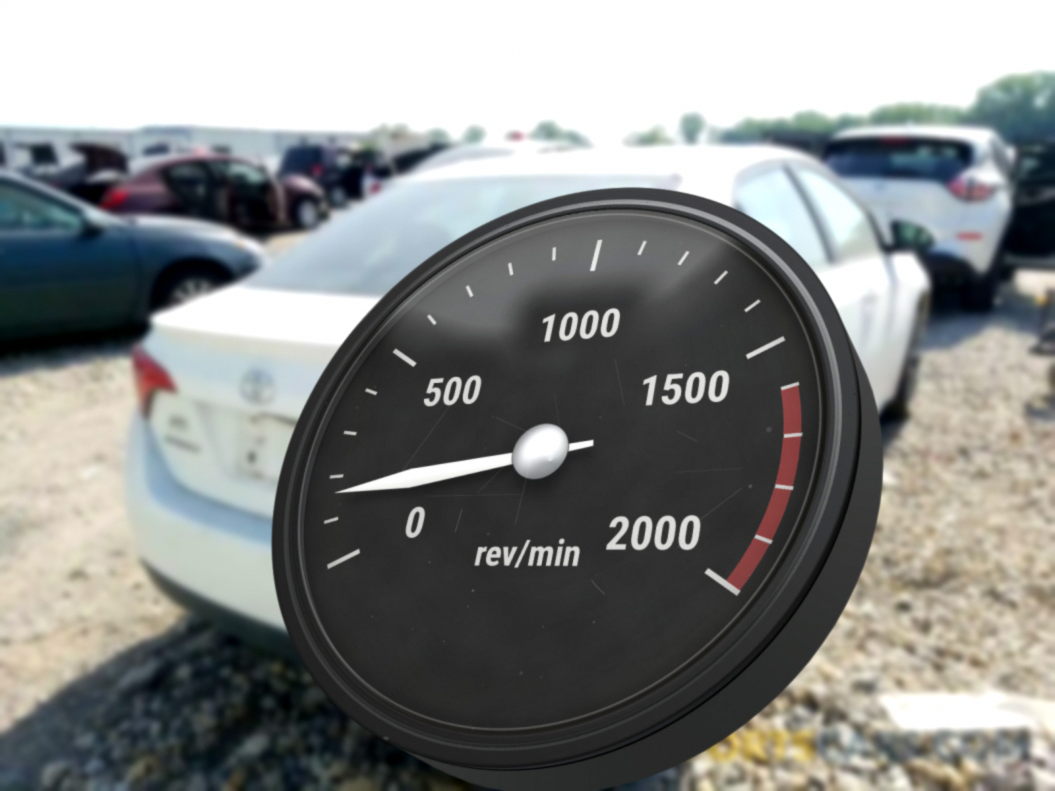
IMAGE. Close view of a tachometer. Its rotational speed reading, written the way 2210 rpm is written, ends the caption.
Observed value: 150 rpm
